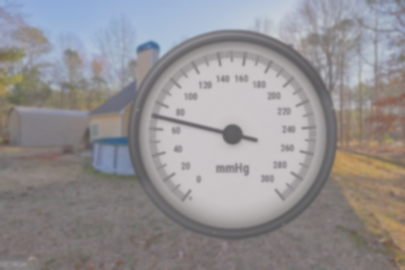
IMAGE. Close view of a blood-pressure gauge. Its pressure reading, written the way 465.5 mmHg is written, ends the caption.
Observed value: 70 mmHg
